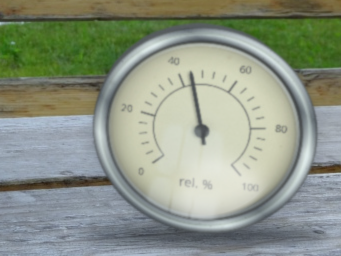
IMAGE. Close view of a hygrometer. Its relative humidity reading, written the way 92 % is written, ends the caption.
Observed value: 44 %
